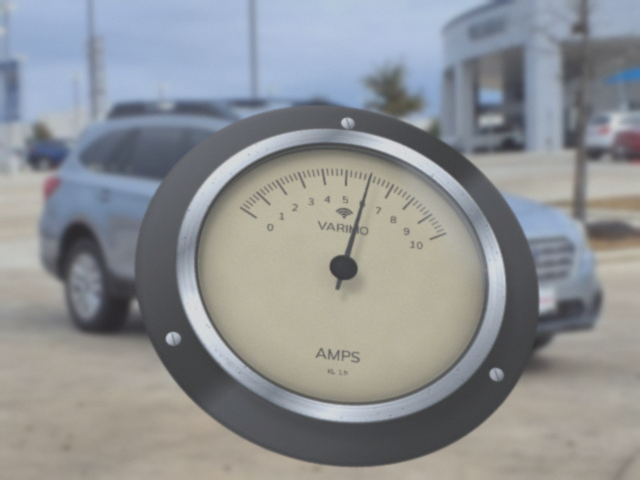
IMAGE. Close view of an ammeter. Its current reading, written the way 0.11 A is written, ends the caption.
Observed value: 6 A
